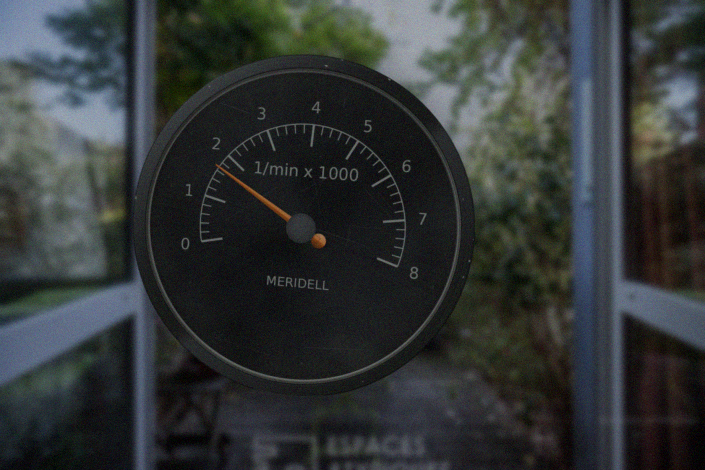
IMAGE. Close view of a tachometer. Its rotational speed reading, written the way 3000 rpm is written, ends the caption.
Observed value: 1700 rpm
